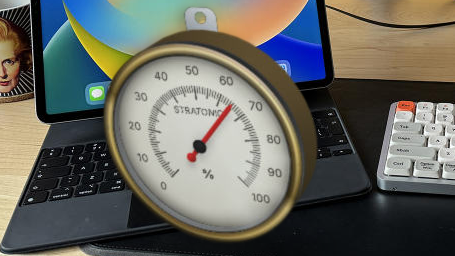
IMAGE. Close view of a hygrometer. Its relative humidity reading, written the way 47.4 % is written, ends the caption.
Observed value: 65 %
